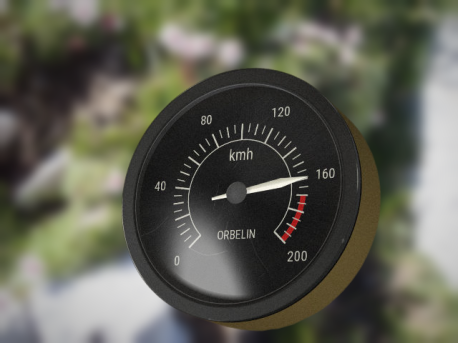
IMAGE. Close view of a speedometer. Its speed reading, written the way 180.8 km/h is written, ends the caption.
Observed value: 160 km/h
